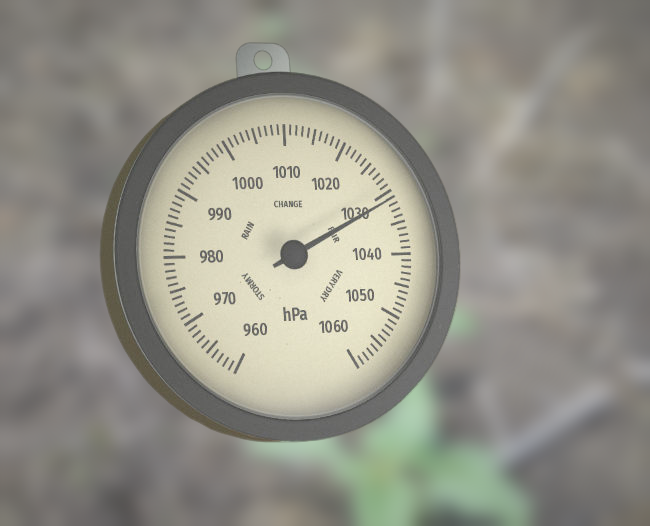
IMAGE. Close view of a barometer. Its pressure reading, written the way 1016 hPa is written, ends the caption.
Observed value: 1031 hPa
